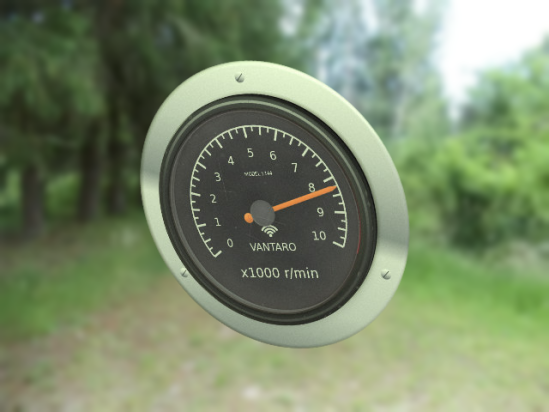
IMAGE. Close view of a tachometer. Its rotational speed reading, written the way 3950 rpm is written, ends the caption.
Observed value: 8250 rpm
